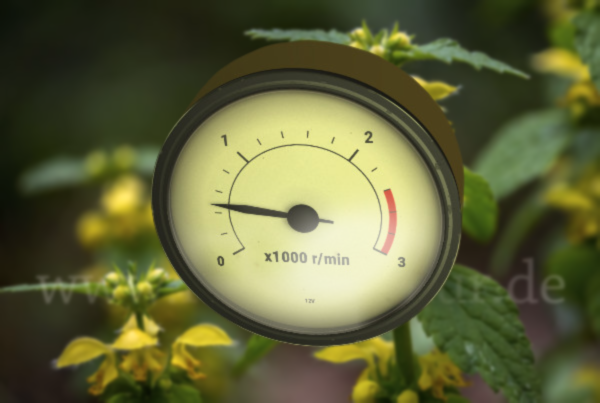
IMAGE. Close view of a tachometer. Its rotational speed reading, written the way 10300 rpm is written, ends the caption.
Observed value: 500 rpm
